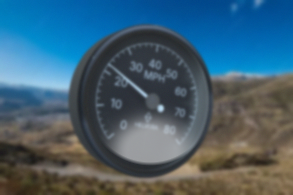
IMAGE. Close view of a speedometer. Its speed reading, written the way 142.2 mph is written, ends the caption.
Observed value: 22 mph
